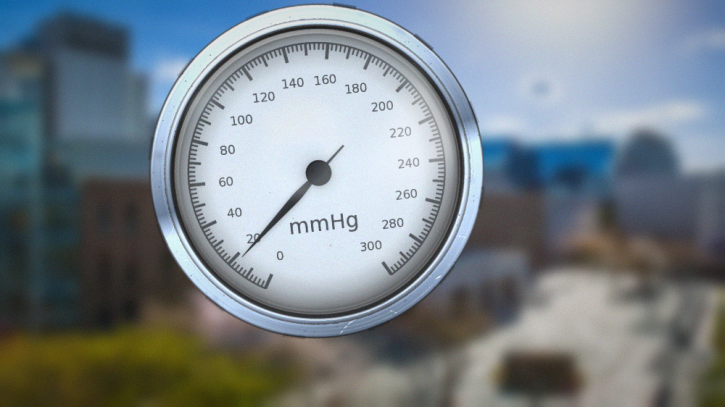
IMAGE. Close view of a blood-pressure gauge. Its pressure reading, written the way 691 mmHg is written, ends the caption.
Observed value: 18 mmHg
